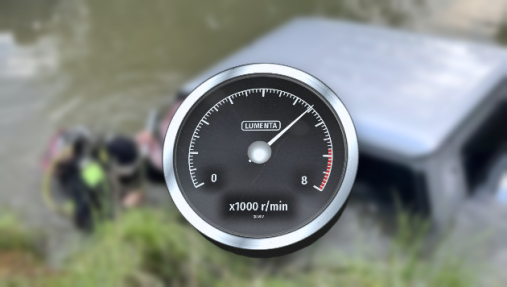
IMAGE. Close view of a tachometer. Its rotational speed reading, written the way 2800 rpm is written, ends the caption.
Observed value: 5500 rpm
